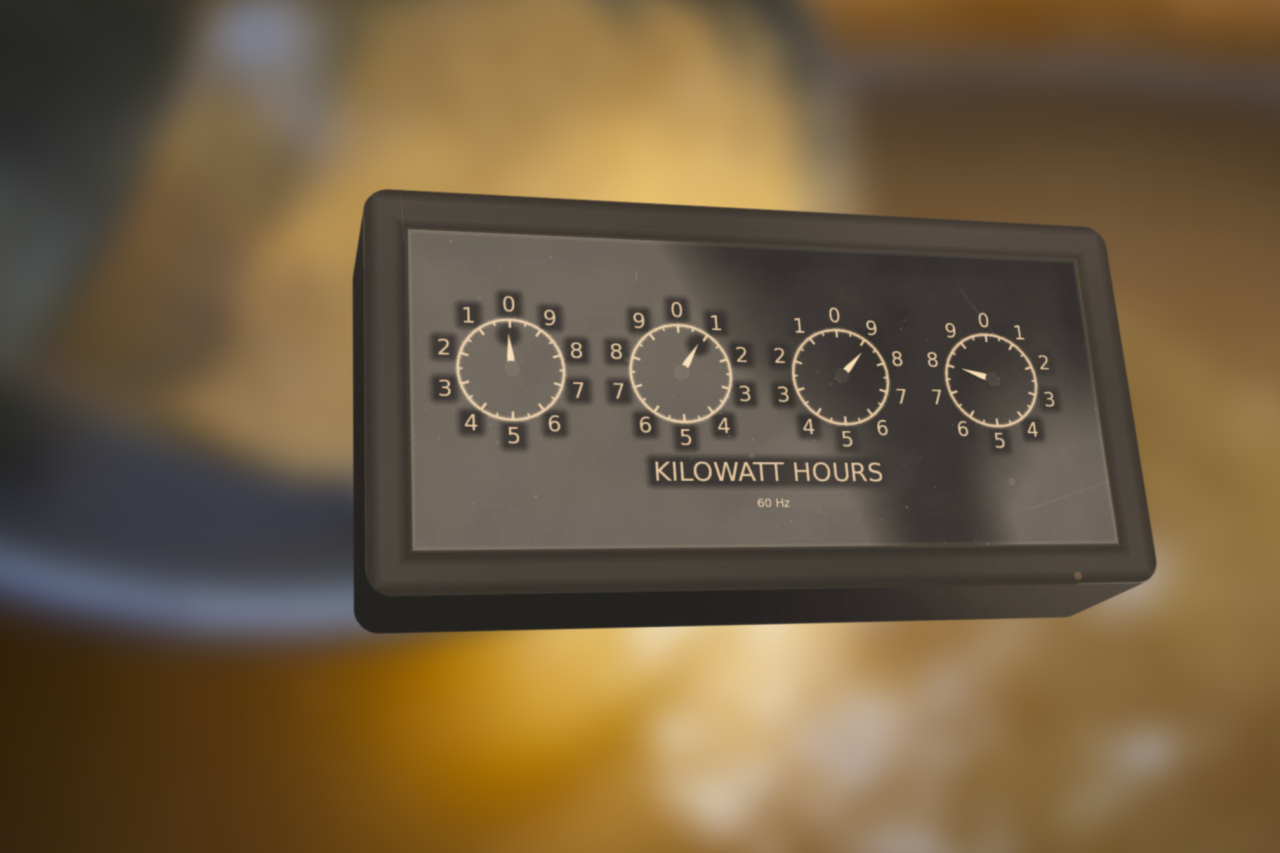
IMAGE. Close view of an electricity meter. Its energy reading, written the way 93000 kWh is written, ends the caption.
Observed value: 88 kWh
